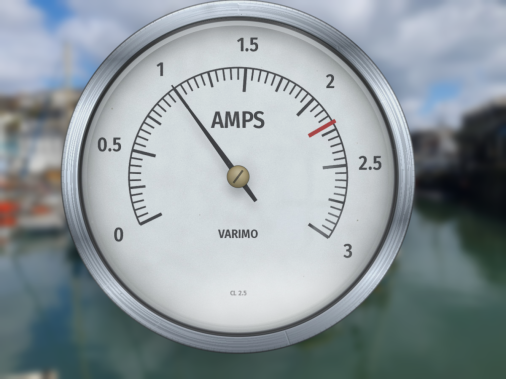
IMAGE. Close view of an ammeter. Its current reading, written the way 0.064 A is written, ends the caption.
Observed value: 1 A
